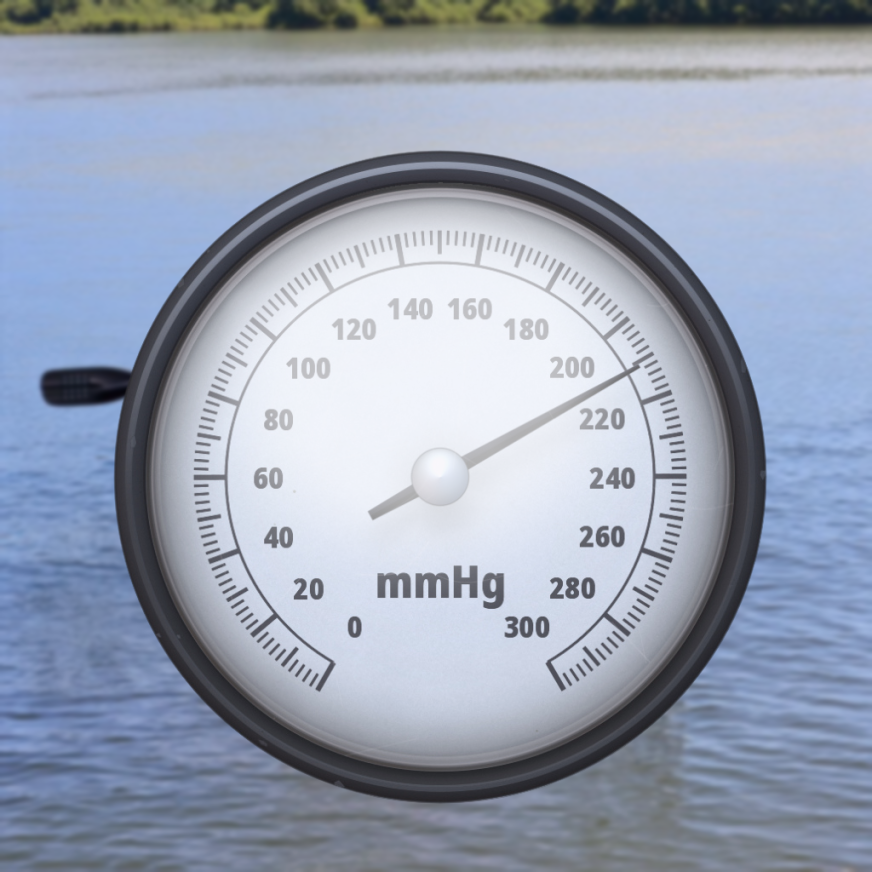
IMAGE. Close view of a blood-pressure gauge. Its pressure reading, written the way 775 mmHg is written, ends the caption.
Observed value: 211 mmHg
